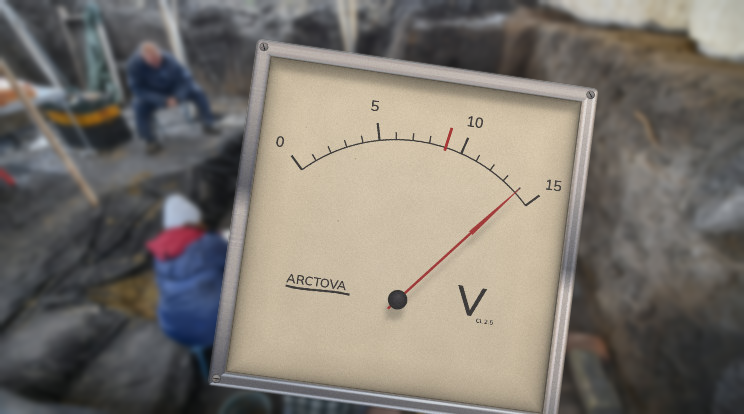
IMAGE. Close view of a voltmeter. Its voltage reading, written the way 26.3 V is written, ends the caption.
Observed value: 14 V
